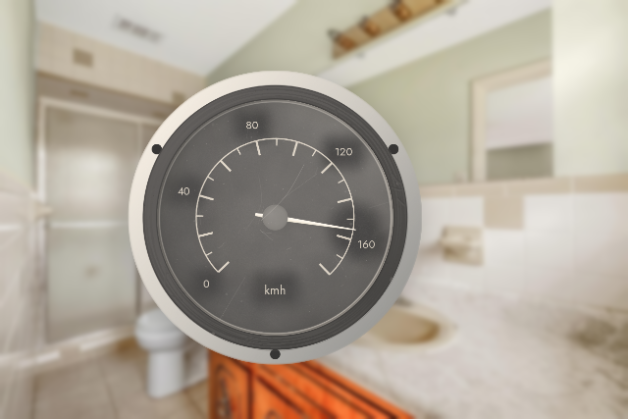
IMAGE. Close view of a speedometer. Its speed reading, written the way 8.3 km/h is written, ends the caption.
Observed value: 155 km/h
